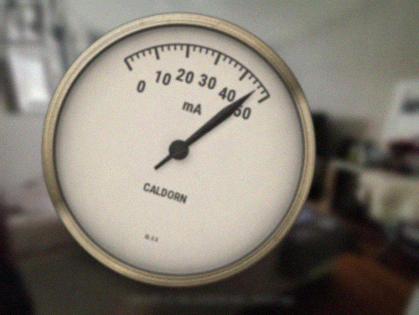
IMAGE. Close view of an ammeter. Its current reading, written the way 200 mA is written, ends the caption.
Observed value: 46 mA
